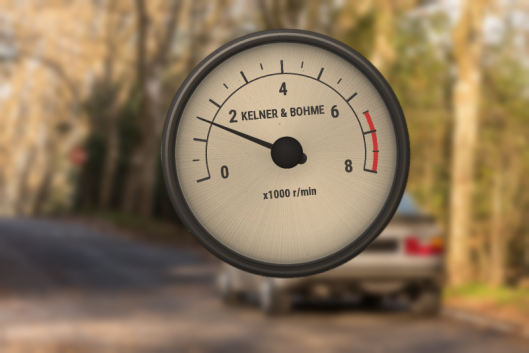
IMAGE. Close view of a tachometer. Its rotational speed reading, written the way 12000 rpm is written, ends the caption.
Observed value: 1500 rpm
